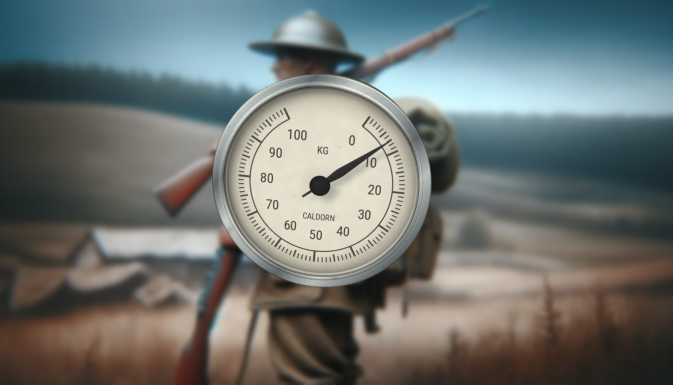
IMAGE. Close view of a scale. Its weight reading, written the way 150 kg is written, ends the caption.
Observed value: 7 kg
